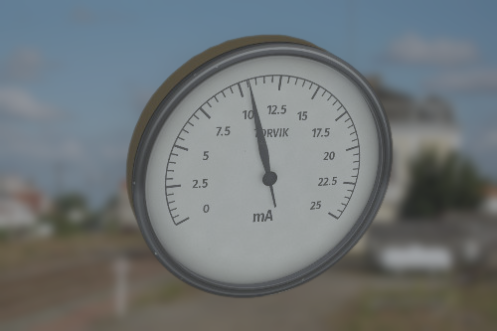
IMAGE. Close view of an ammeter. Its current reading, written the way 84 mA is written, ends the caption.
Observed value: 10.5 mA
